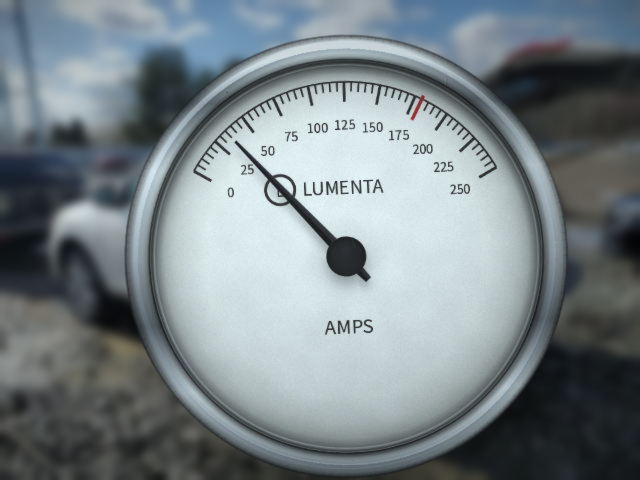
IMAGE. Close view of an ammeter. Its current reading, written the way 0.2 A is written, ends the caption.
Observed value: 35 A
